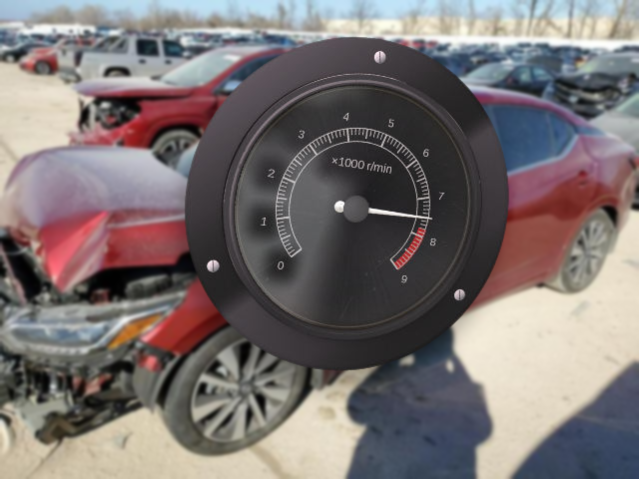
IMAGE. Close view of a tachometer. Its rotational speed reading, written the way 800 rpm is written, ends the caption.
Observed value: 7500 rpm
